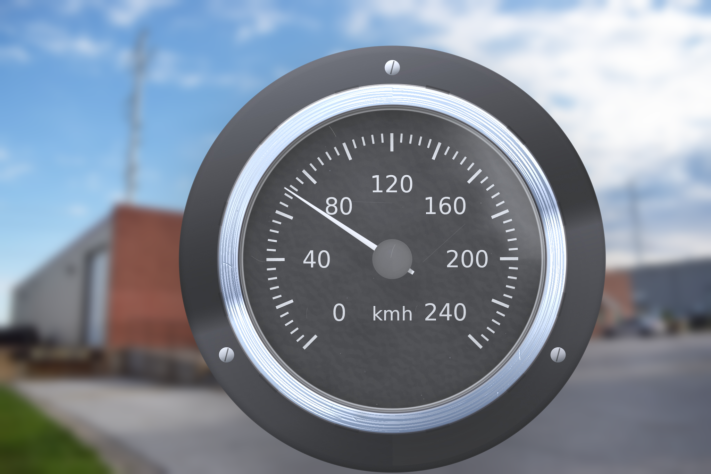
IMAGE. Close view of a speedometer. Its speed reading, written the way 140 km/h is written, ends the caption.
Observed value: 70 km/h
